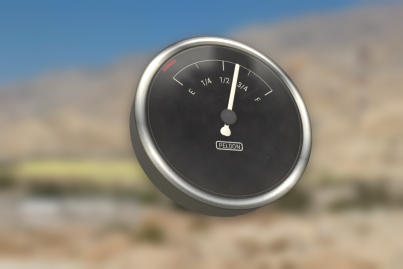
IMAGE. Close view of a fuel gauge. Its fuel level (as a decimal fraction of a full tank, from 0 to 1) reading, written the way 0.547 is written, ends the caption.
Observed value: 0.625
